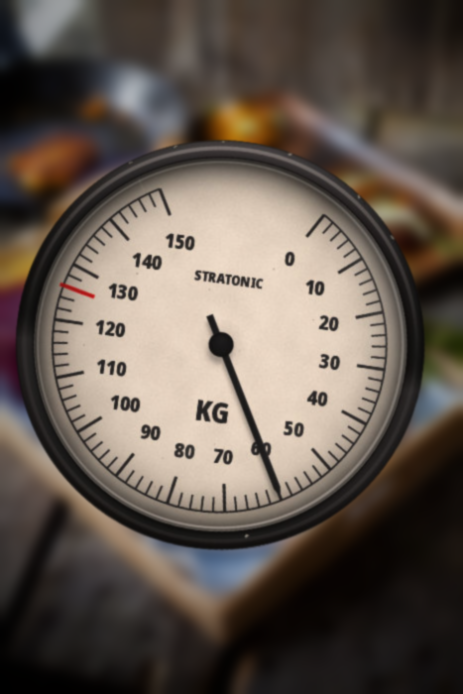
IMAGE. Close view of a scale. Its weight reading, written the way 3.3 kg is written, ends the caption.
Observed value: 60 kg
